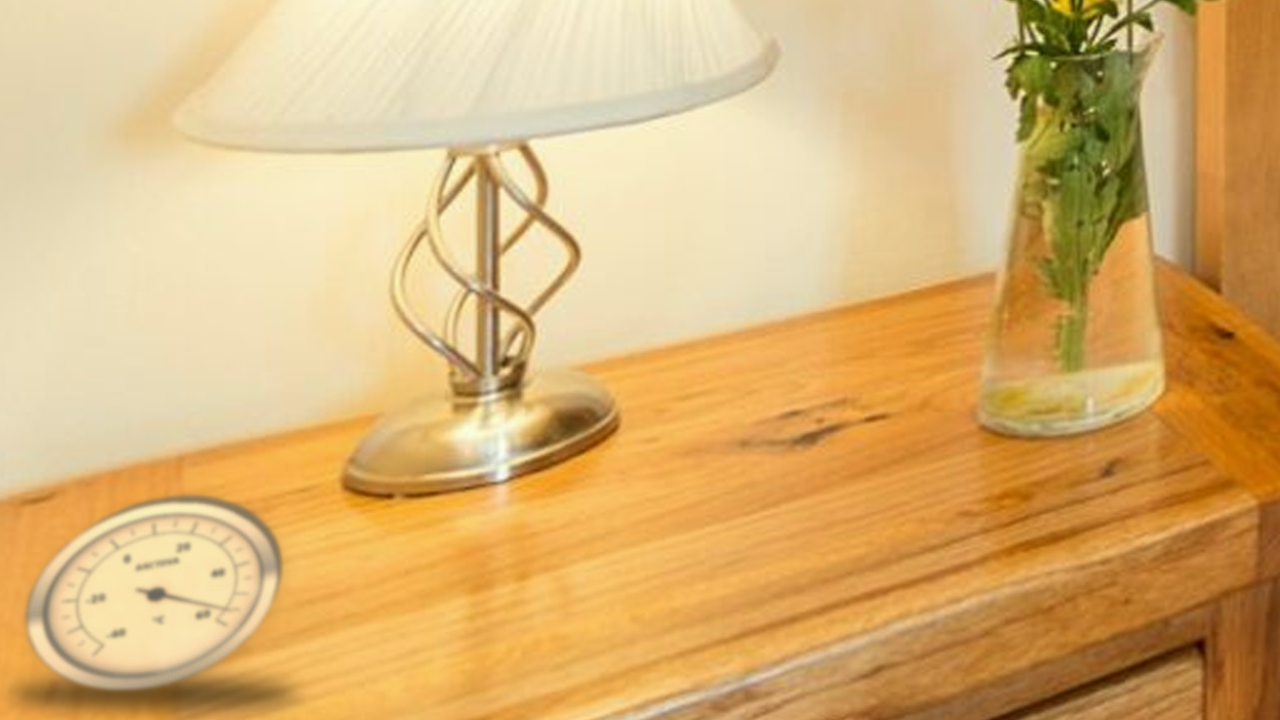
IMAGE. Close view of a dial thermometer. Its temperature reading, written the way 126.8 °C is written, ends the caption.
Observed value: 55 °C
